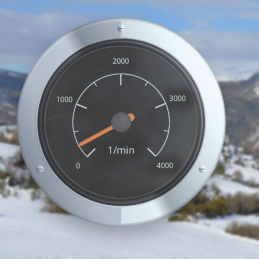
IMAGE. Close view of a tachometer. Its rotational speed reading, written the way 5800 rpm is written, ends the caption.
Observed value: 250 rpm
